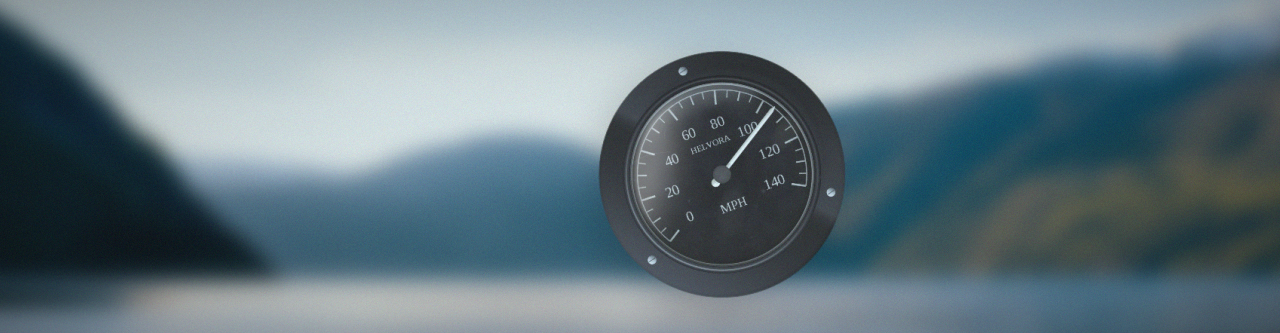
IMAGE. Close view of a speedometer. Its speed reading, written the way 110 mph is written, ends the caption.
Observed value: 105 mph
